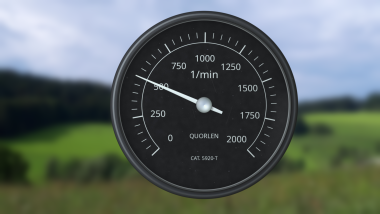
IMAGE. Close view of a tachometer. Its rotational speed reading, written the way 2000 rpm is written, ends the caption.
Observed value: 500 rpm
